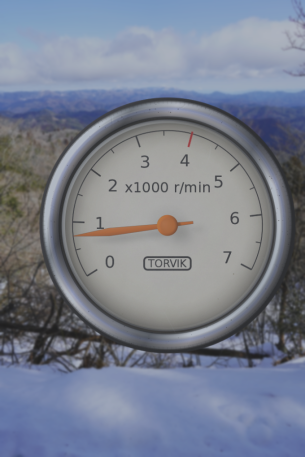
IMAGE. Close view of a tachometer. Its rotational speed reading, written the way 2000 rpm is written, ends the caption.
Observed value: 750 rpm
